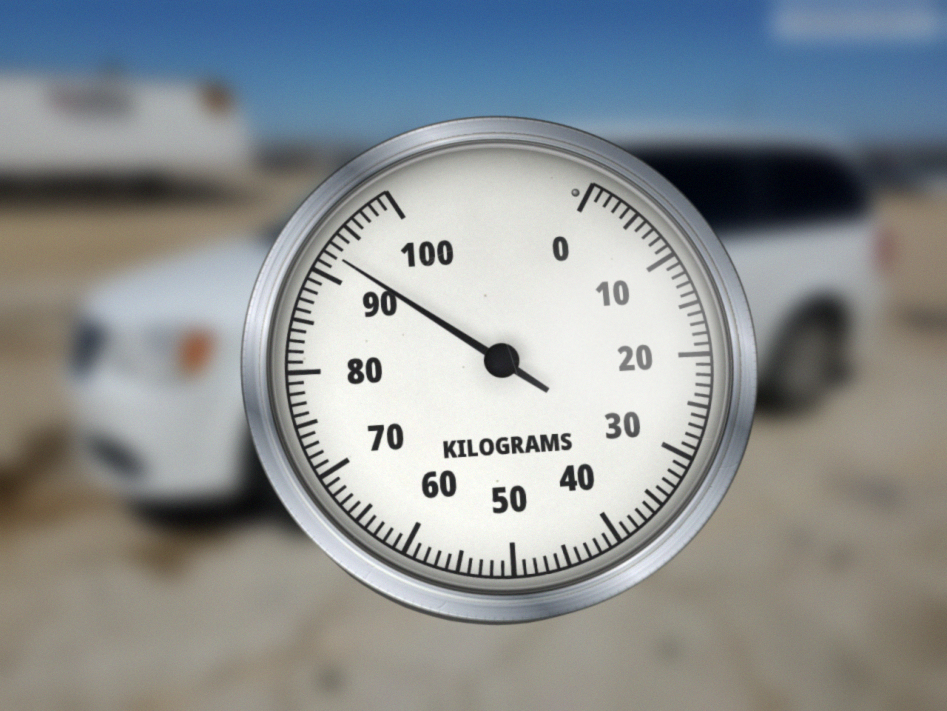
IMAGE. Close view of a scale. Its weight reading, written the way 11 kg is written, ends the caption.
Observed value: 92 kg
